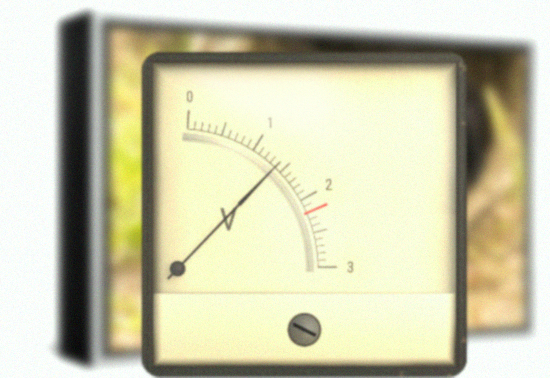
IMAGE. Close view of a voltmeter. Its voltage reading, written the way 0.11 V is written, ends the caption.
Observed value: 1.4 V
